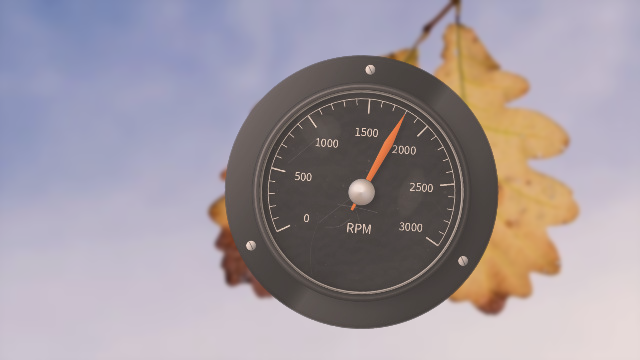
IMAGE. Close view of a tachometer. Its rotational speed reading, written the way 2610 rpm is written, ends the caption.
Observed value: 1800 rpm
